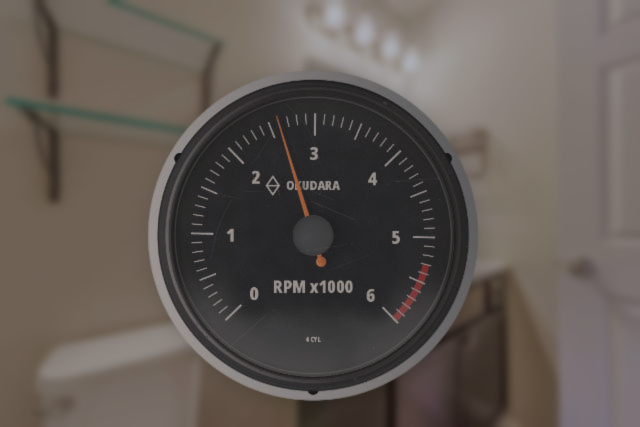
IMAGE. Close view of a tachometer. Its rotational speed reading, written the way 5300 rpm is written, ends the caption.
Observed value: 2600 rpm
